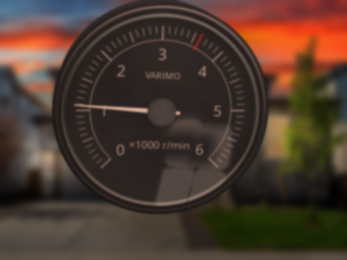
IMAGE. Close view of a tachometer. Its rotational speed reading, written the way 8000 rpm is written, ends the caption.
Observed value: 1100 rpm
